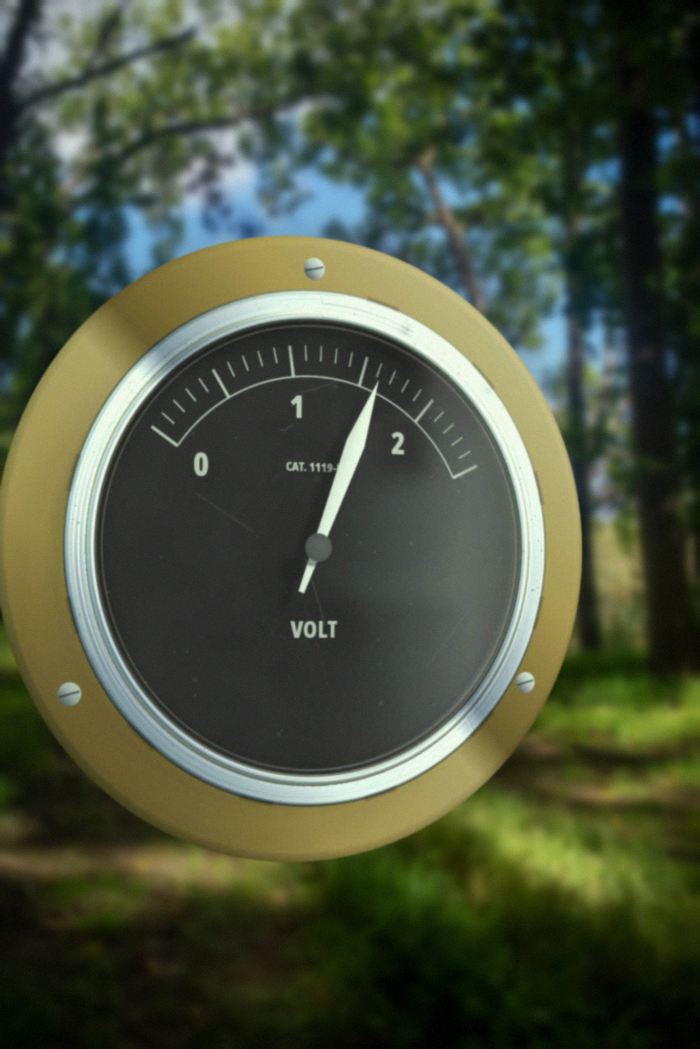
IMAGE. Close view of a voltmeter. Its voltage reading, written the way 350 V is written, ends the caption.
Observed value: 1.6 V
